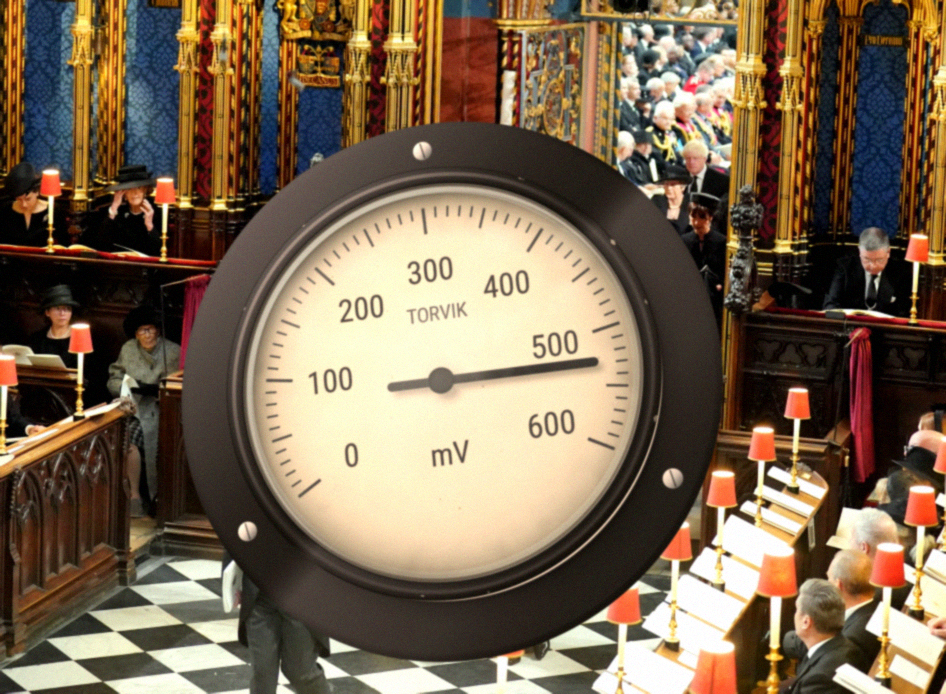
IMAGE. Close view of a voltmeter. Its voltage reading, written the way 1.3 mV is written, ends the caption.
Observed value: 530 mV
